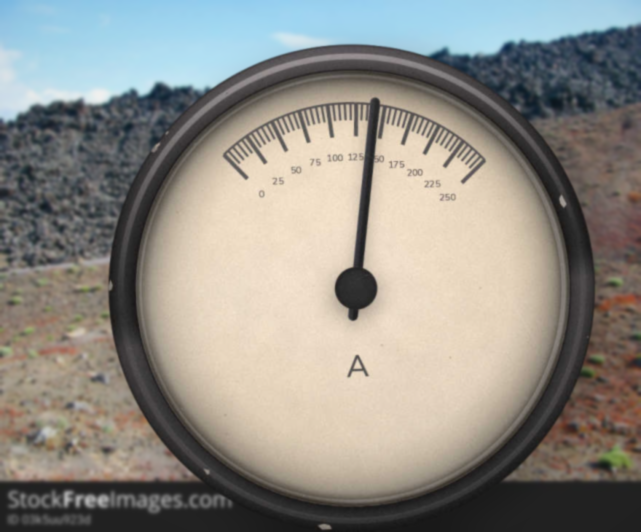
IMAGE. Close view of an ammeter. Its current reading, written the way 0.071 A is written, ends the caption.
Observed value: 140 A
